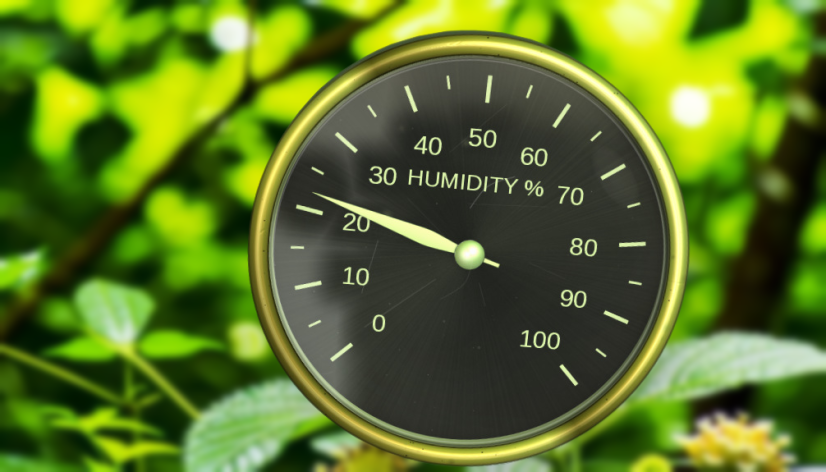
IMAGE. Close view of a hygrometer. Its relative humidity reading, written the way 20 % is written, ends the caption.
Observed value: 22.5 %
